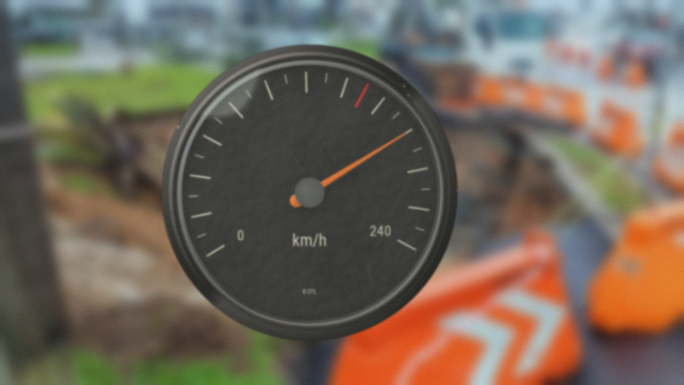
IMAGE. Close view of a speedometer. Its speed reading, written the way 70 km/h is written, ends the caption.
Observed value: 180 km/h
